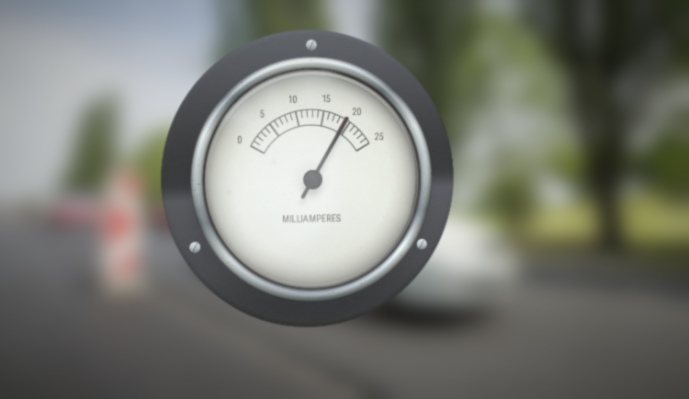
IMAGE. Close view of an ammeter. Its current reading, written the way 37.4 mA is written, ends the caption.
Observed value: 19 mA
